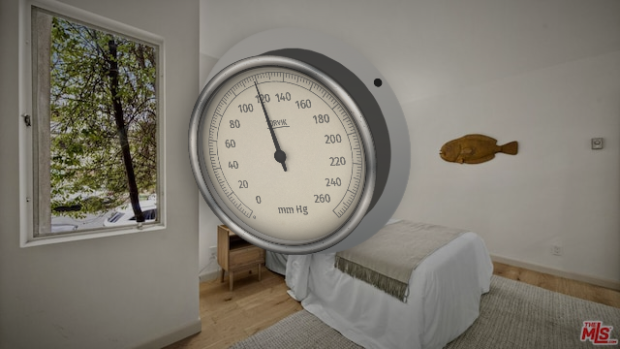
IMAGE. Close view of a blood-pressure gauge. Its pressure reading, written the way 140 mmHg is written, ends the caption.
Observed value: 120 mmHg
